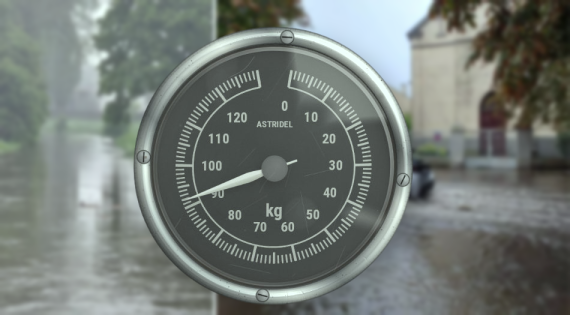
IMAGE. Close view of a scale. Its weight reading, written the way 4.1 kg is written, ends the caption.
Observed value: 92 kg
